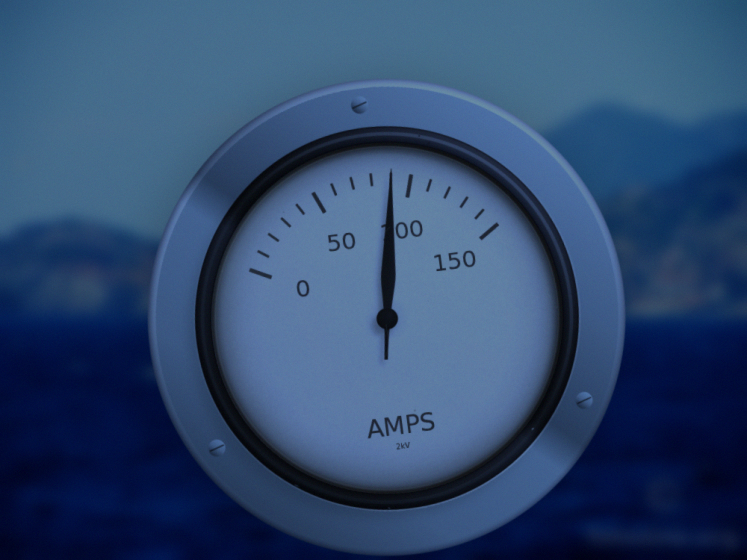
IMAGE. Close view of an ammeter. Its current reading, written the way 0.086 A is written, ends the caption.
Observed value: 90 A
